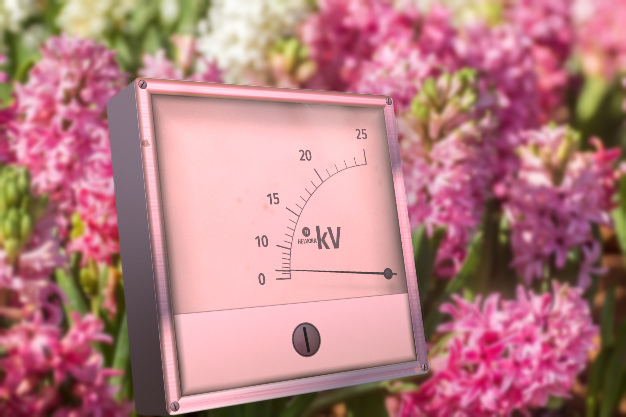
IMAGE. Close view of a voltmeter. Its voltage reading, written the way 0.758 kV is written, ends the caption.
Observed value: 5 kV
